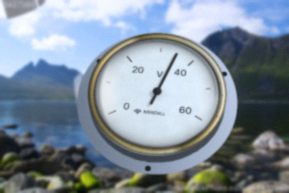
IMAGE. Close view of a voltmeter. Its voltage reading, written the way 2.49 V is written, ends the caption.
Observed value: 35 V
